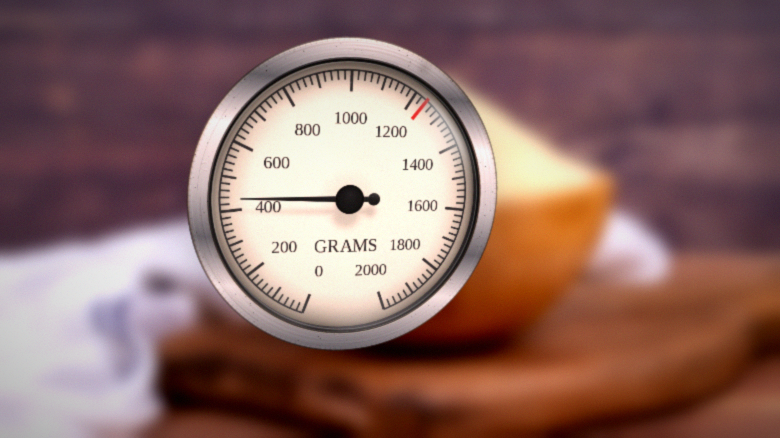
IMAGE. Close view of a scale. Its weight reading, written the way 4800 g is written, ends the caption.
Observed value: 440 g
